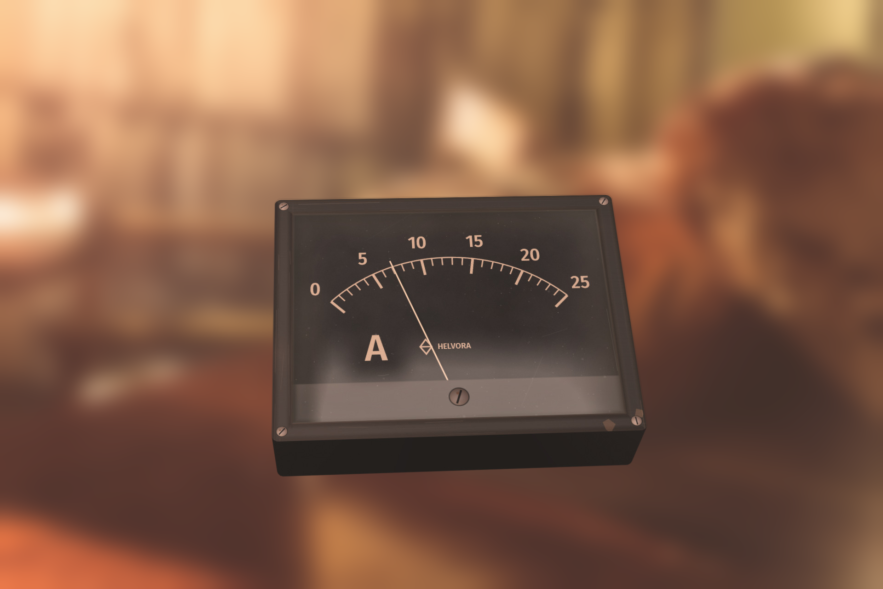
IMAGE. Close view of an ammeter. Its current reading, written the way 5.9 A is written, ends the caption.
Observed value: 7 A
